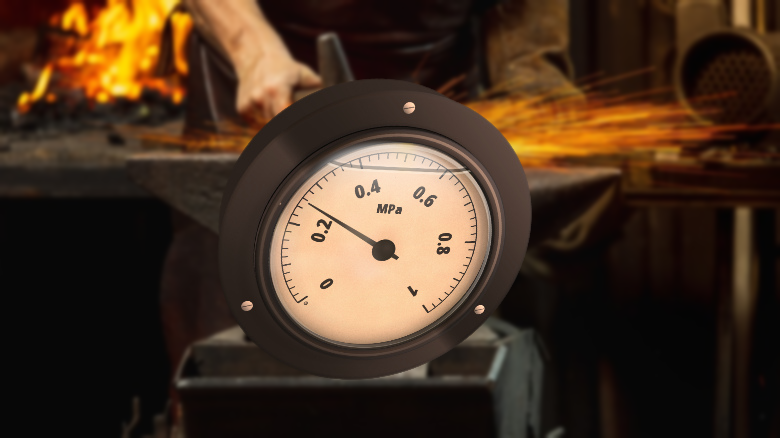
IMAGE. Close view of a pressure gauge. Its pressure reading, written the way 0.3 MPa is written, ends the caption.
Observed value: 0.26 MPa
